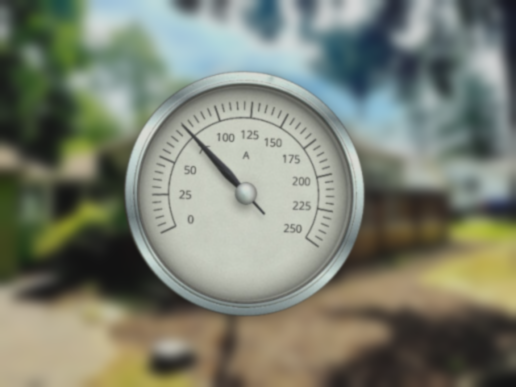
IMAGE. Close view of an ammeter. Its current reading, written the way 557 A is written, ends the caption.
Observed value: 75 A
